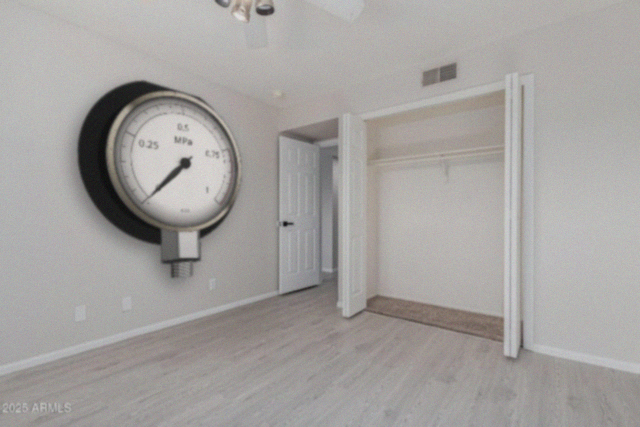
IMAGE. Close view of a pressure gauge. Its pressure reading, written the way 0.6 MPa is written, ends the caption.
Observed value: 0 MPa
